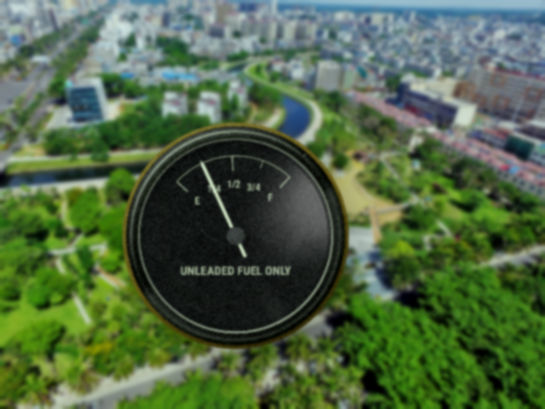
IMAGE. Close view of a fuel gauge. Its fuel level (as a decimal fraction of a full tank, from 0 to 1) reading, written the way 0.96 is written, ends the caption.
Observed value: 0.25
